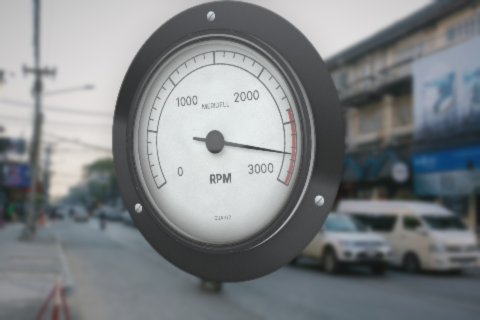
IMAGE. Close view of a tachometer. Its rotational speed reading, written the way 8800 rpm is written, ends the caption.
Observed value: 2750 rpm
